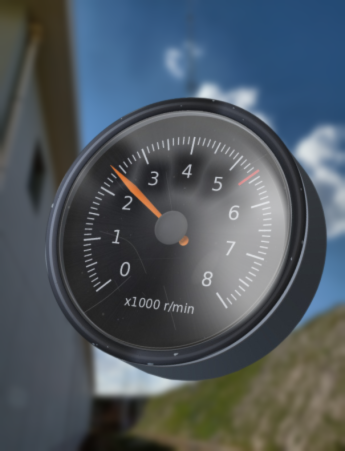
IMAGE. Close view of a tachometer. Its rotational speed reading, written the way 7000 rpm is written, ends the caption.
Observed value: 2400 rpm
